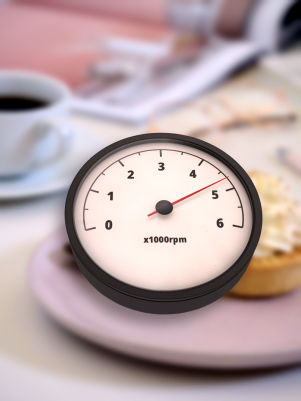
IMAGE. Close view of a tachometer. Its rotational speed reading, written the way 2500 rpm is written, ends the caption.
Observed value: 4750 rpm
